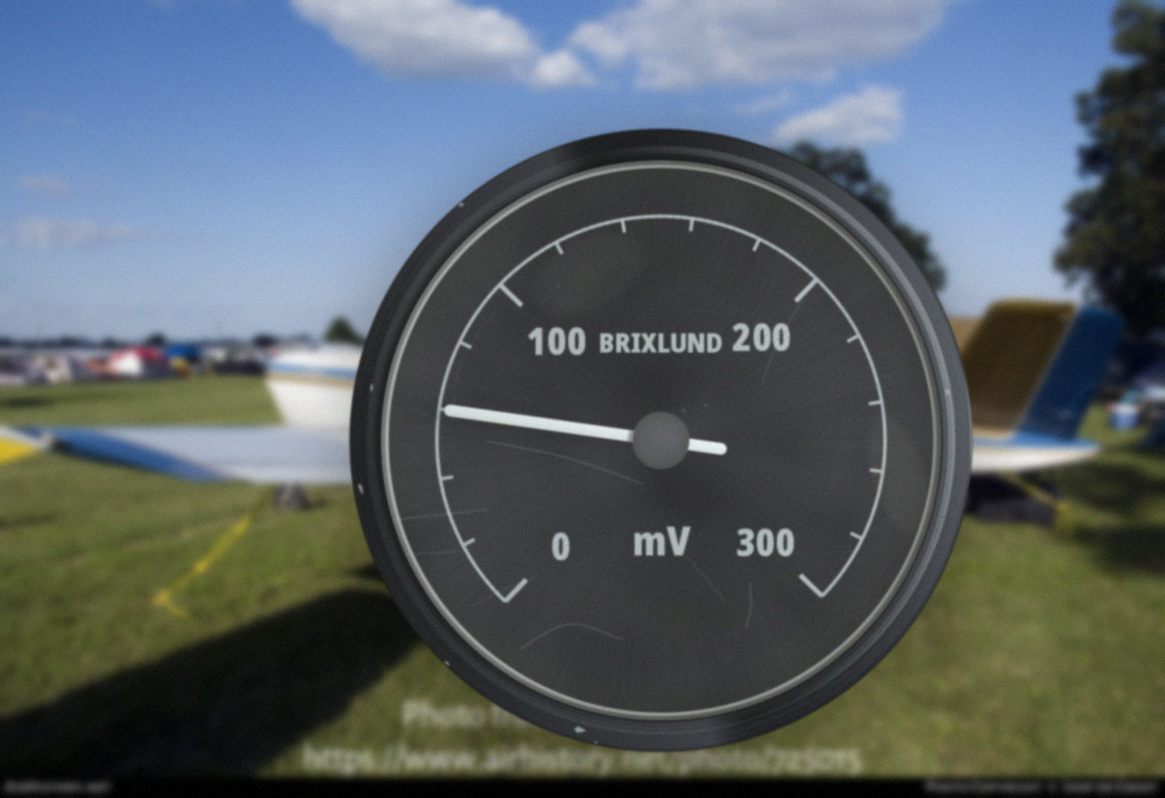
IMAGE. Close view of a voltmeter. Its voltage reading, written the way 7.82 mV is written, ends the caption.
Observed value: 60 mV
